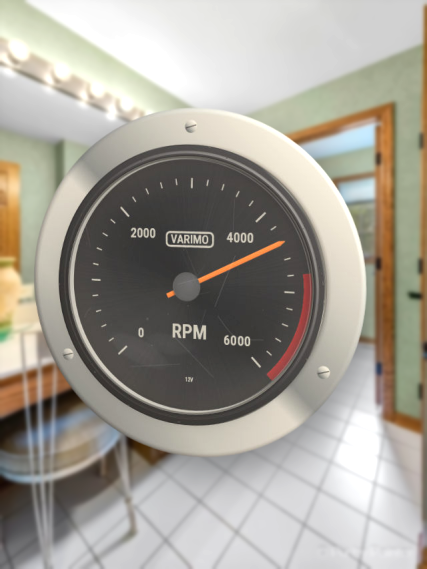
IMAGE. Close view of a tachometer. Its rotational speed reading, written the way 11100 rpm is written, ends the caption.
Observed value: 4400 rpm
